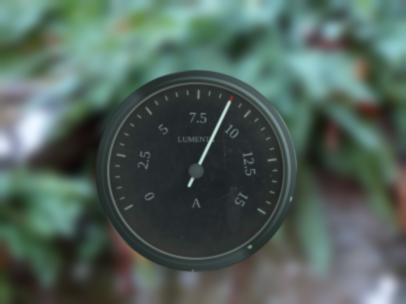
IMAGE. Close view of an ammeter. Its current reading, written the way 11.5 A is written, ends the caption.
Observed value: 9 A
